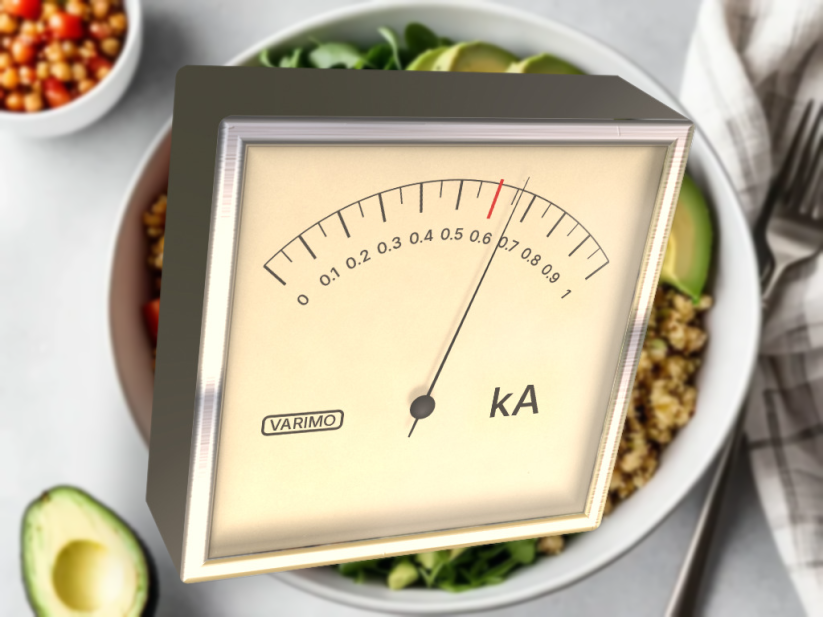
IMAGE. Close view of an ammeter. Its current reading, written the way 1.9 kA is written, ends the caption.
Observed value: 0.65 kA
